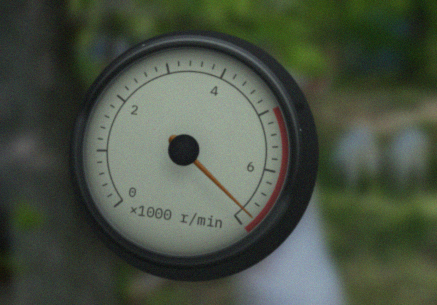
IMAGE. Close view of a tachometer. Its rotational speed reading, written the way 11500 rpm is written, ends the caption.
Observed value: 6800 rpm
